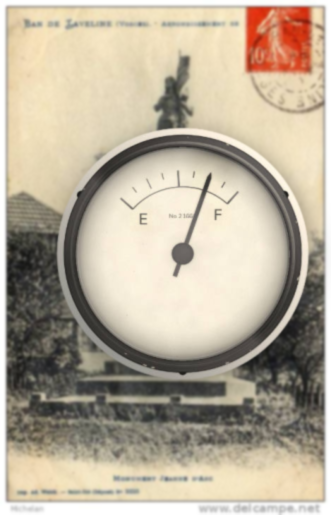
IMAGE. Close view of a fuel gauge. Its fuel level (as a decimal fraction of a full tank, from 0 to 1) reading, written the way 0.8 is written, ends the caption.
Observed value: 0.75
